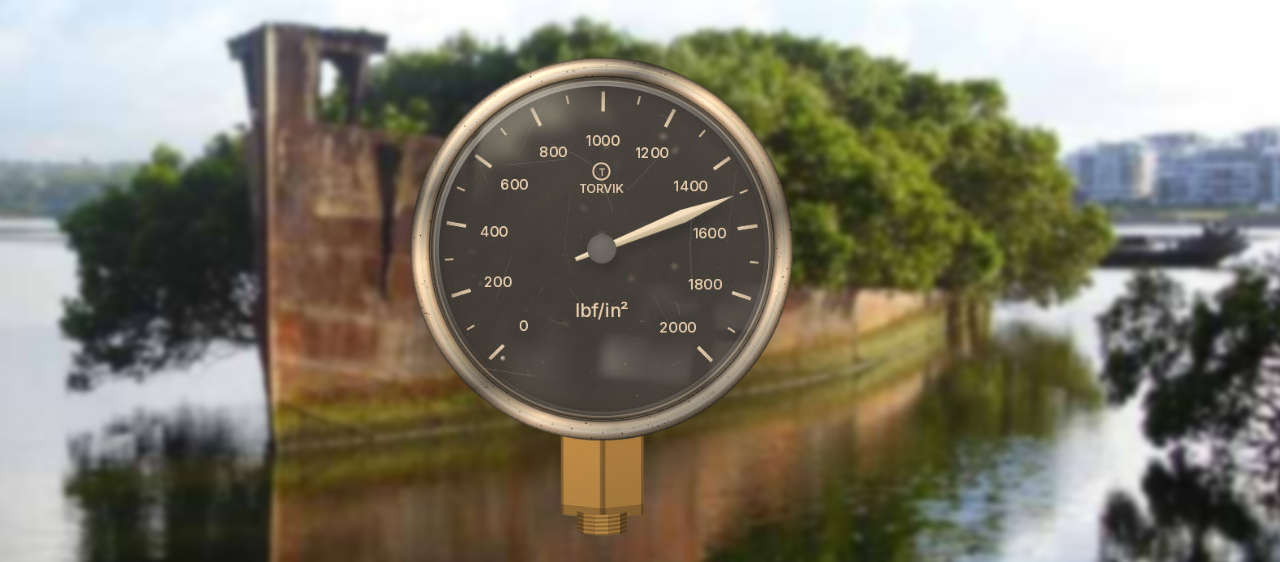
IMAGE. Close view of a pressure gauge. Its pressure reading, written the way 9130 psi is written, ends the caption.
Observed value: 1500 psi
